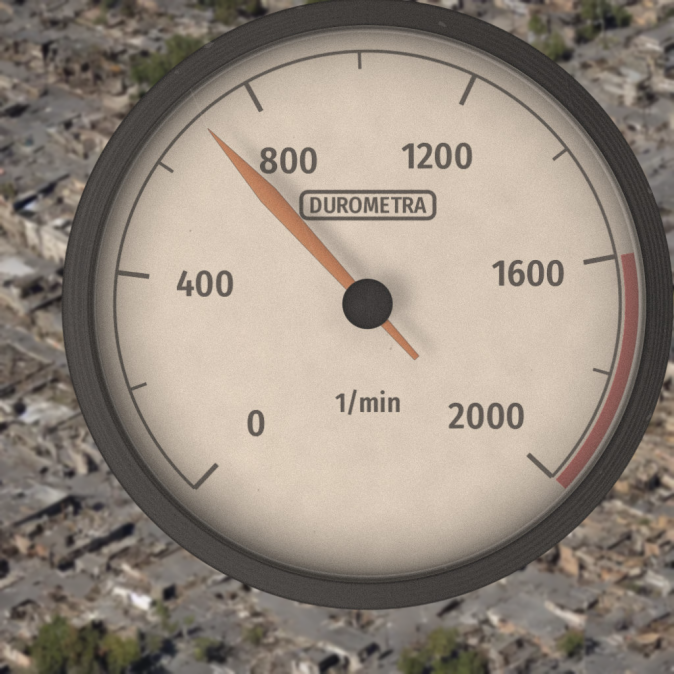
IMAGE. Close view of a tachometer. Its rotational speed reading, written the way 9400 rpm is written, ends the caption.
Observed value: 700 rpm
